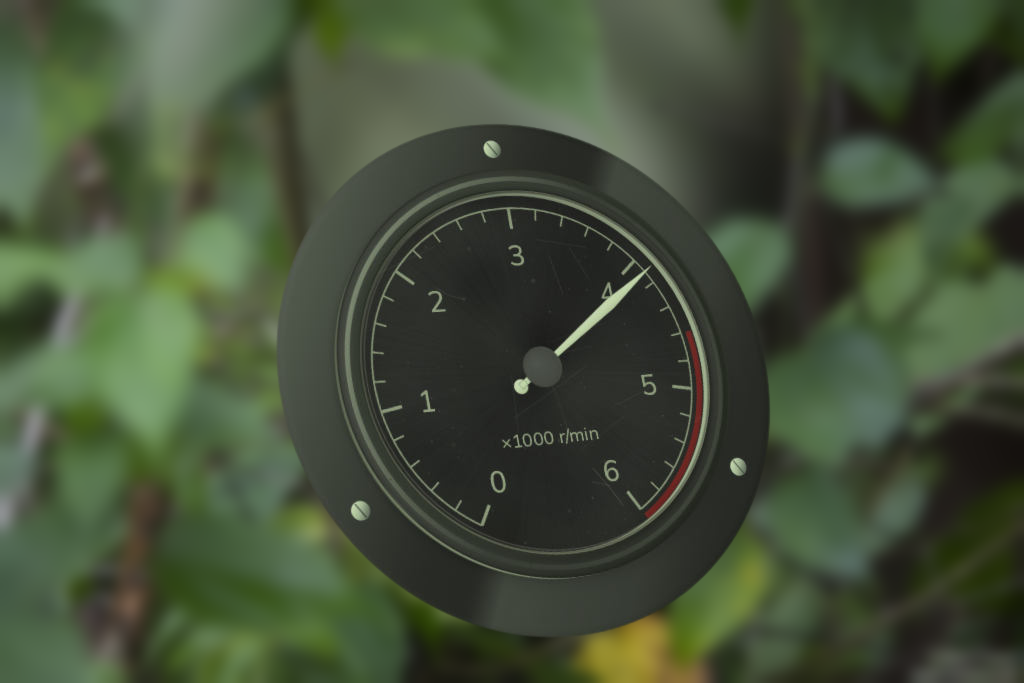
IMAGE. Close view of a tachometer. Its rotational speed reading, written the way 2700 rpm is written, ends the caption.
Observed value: 4100 rpm
